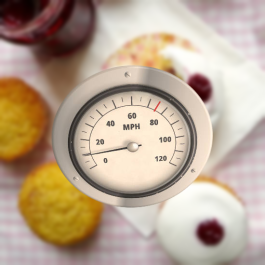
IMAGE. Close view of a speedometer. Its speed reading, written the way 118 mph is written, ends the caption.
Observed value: 10 mph
